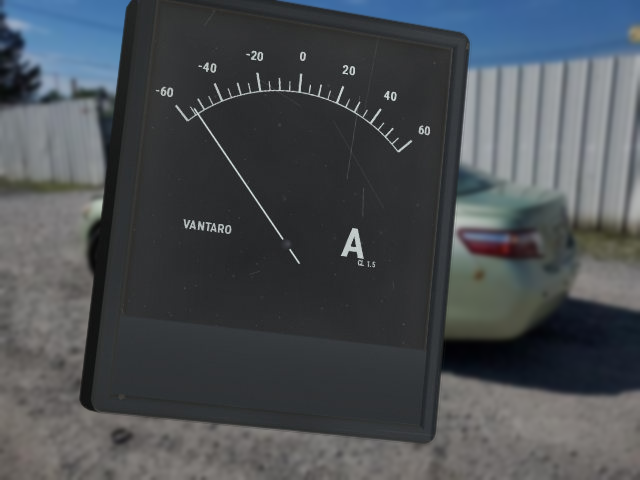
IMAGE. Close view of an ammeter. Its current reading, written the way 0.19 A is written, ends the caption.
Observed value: -55 A
